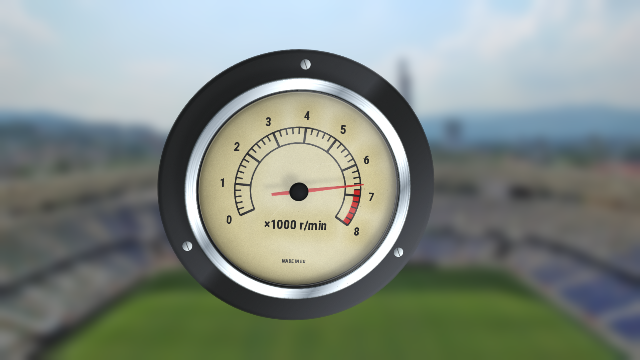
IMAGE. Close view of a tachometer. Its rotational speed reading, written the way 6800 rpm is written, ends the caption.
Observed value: 6600 rpm
